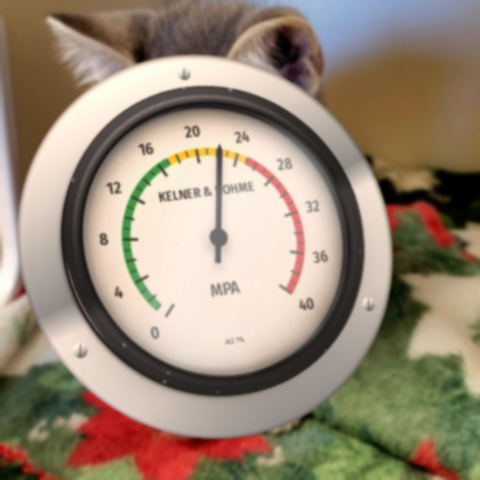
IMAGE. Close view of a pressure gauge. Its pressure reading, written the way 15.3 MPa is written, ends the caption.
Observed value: 22 MPa
